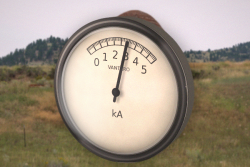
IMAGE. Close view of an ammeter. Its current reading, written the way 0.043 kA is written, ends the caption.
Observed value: 3 kA
